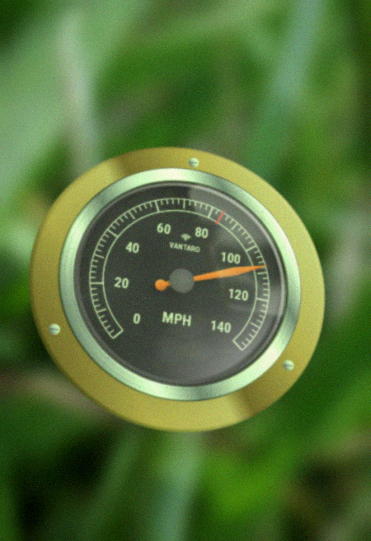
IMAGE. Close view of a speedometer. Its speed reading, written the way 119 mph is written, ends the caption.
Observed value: 108 mph
